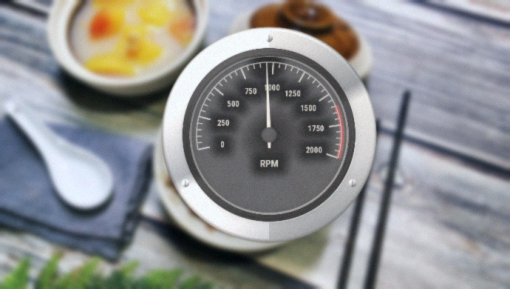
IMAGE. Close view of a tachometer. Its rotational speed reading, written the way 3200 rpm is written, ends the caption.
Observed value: 950 rpm
